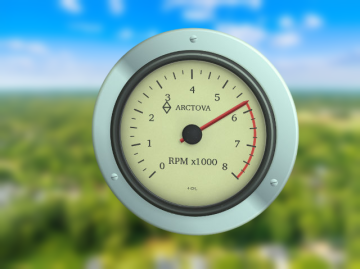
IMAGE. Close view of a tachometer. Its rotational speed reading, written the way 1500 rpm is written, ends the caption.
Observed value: 5750 rpm
